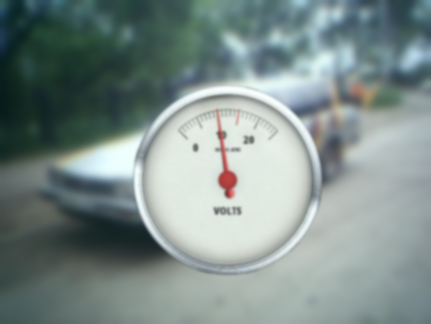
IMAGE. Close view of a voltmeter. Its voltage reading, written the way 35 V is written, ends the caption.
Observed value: 10 V
